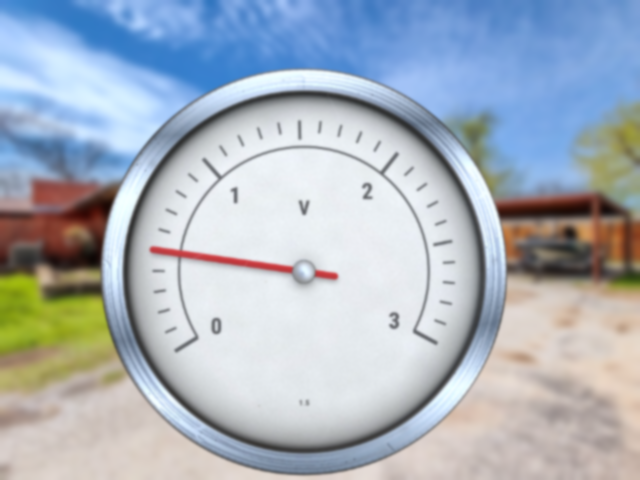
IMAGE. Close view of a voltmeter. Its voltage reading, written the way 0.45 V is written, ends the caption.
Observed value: 0.5 V
